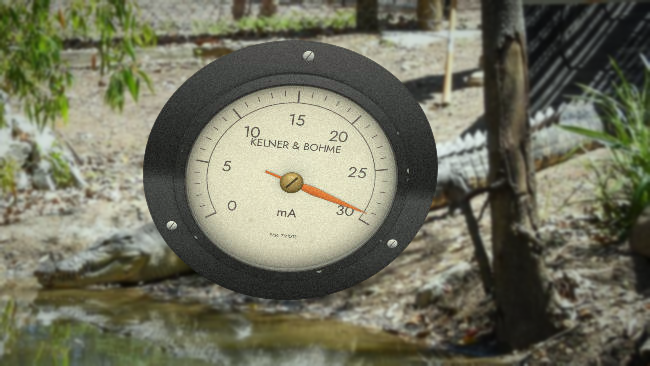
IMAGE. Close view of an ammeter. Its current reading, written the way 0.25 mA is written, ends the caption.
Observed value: 29 mA
